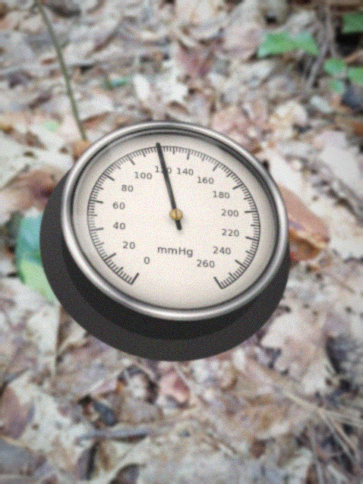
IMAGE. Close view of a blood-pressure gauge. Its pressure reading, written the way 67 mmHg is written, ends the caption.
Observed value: 120 mmHg
